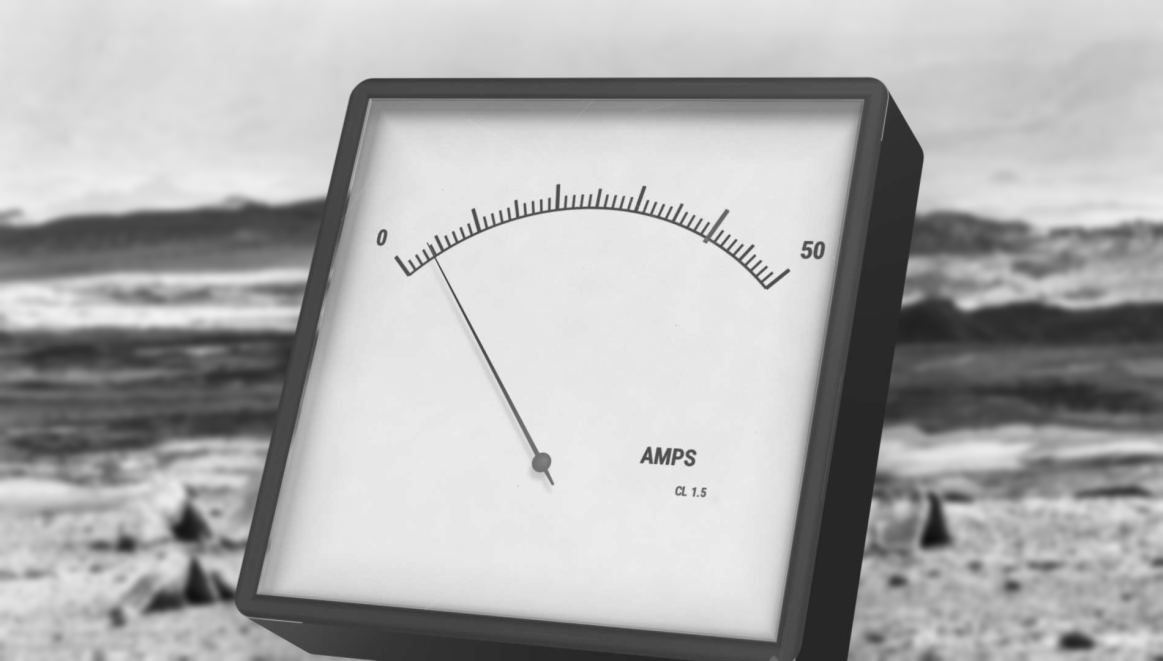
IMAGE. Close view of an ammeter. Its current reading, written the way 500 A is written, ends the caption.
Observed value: 4 A
